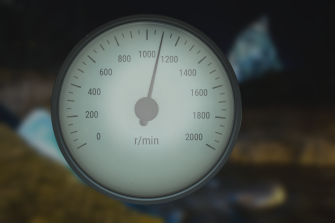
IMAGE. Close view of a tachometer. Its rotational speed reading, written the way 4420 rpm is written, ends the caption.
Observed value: 1100 rpm
